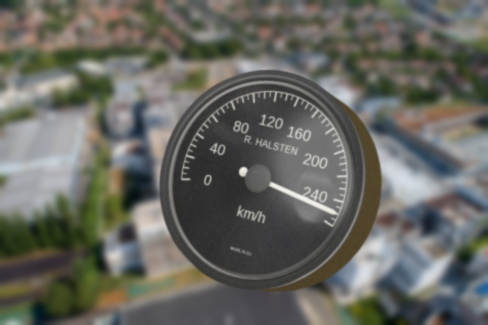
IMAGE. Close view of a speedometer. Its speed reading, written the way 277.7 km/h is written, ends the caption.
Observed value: 250 km/h
